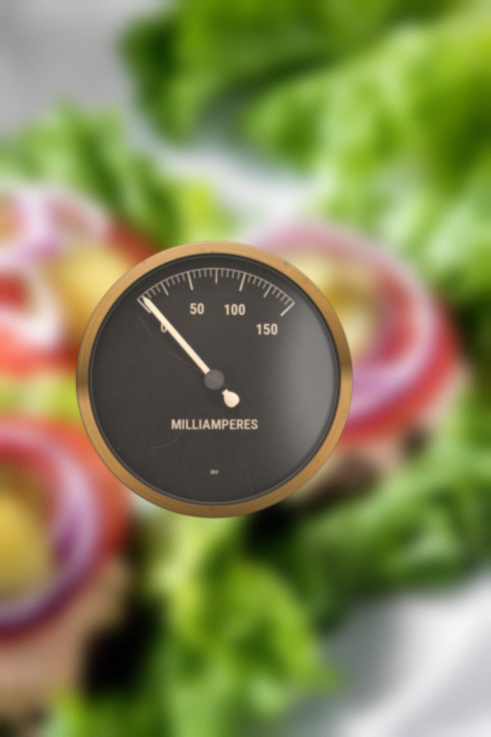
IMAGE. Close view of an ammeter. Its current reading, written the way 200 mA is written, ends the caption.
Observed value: 5 mA
